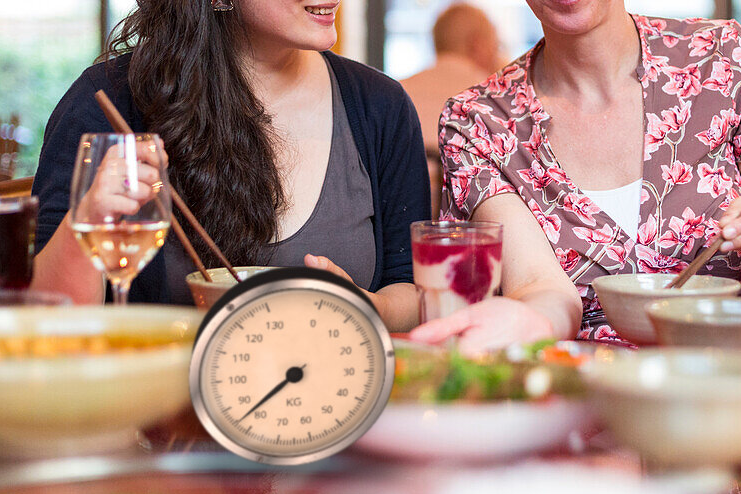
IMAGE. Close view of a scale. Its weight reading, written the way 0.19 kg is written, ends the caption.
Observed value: 85 kg
